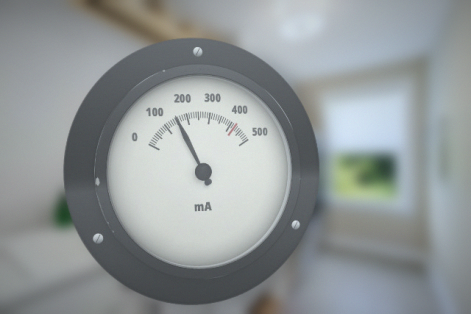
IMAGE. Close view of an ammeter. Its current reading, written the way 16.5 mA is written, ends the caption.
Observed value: 150 mA
